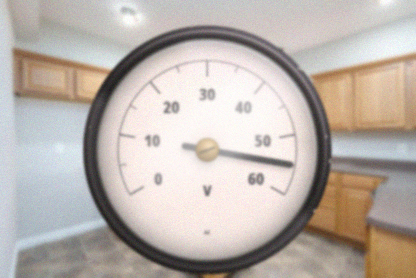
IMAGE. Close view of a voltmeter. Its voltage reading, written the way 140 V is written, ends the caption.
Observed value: 55 V
